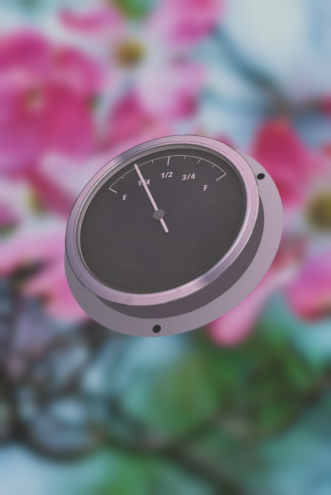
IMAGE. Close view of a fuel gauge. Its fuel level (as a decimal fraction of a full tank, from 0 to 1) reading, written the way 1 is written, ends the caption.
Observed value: 0.25
